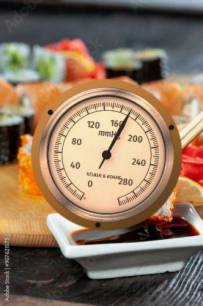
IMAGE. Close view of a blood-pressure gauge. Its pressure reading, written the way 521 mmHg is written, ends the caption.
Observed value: 170 mmHg
